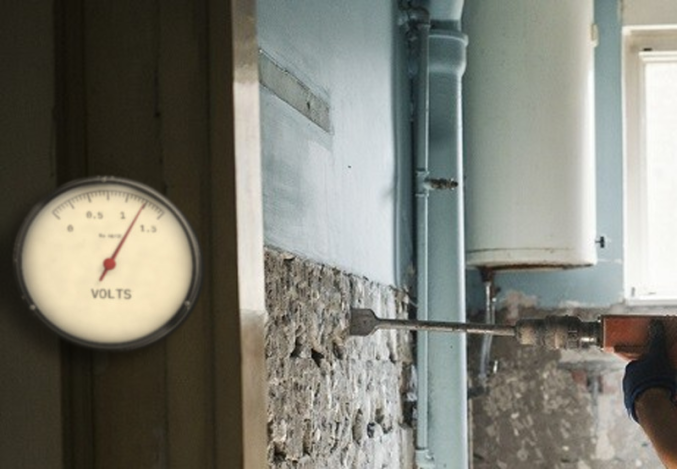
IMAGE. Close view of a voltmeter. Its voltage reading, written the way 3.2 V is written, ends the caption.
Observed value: 1.25 V
